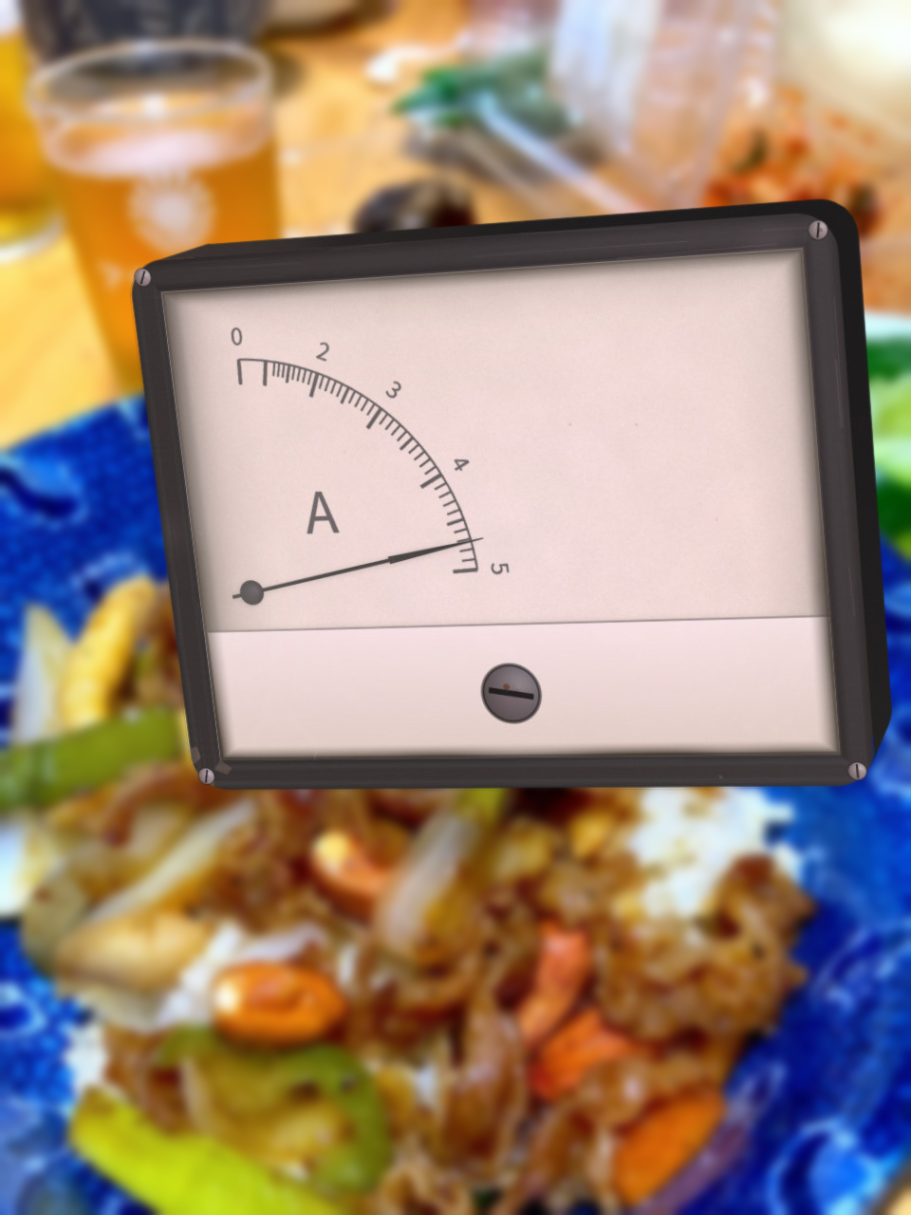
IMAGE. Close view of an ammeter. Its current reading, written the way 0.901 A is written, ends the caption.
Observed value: 4.7 A
